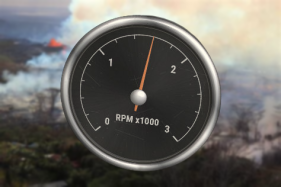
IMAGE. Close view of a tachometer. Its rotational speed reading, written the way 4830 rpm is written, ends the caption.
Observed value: 1600 rpm
